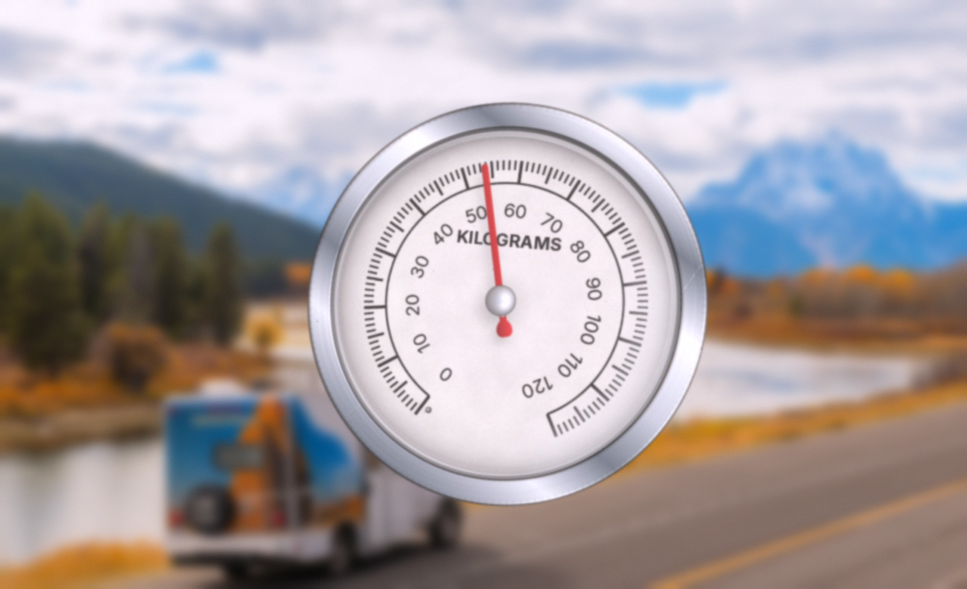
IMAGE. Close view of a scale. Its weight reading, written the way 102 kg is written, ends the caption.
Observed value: 54 kg
